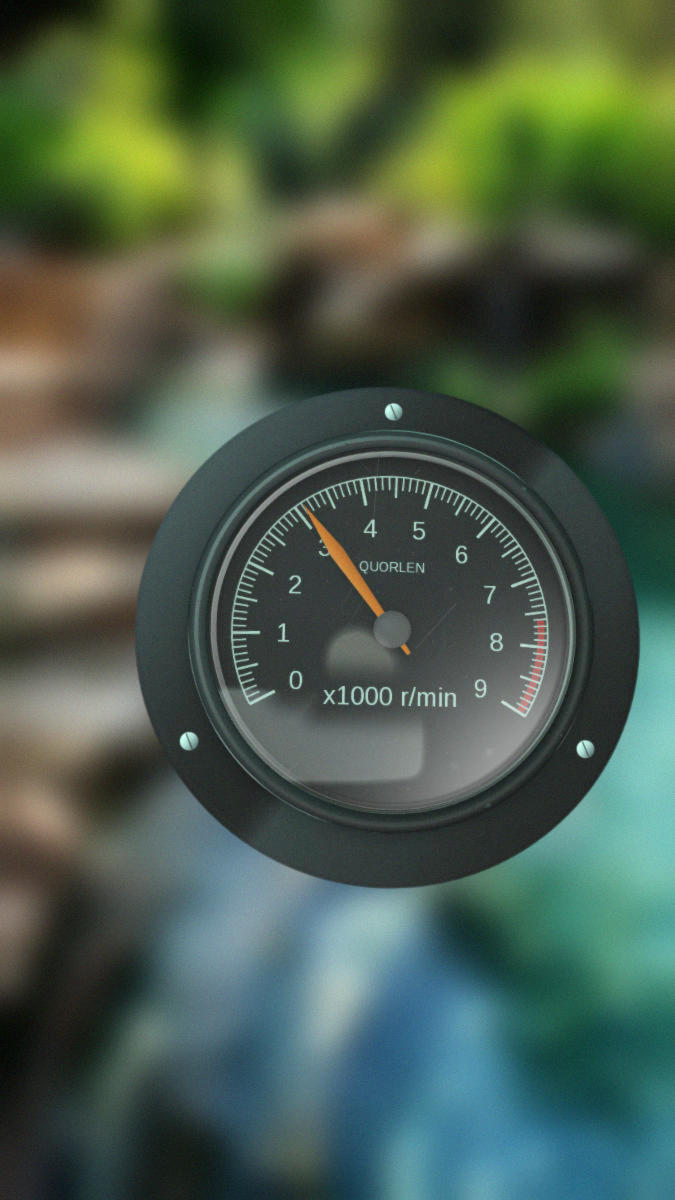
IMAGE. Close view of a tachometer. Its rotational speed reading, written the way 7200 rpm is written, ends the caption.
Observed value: 3100 rpm
